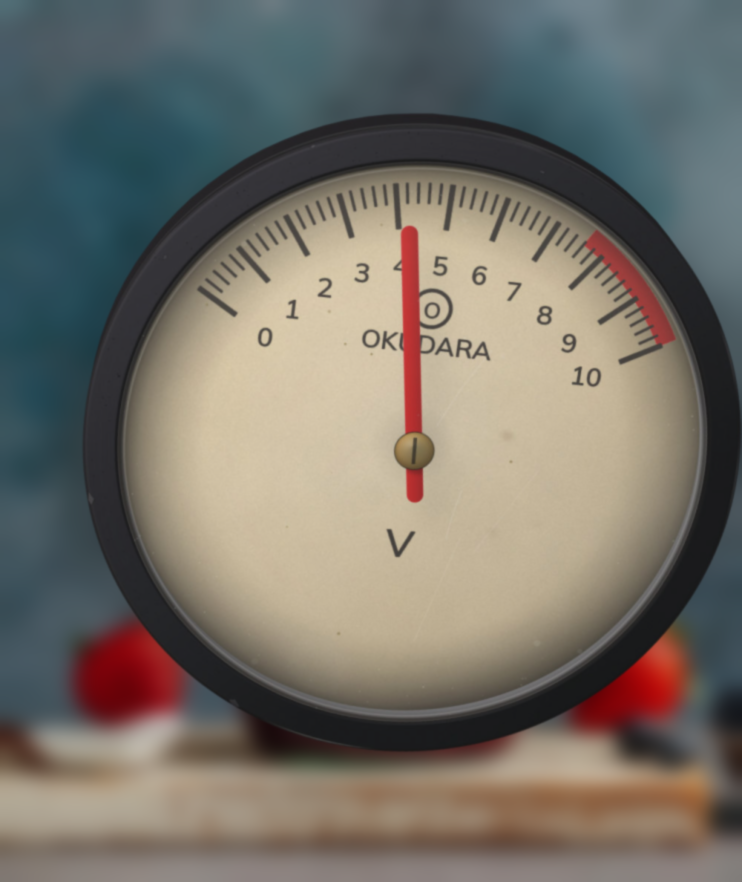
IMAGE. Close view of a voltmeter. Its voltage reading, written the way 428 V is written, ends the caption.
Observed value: 4.2 V
